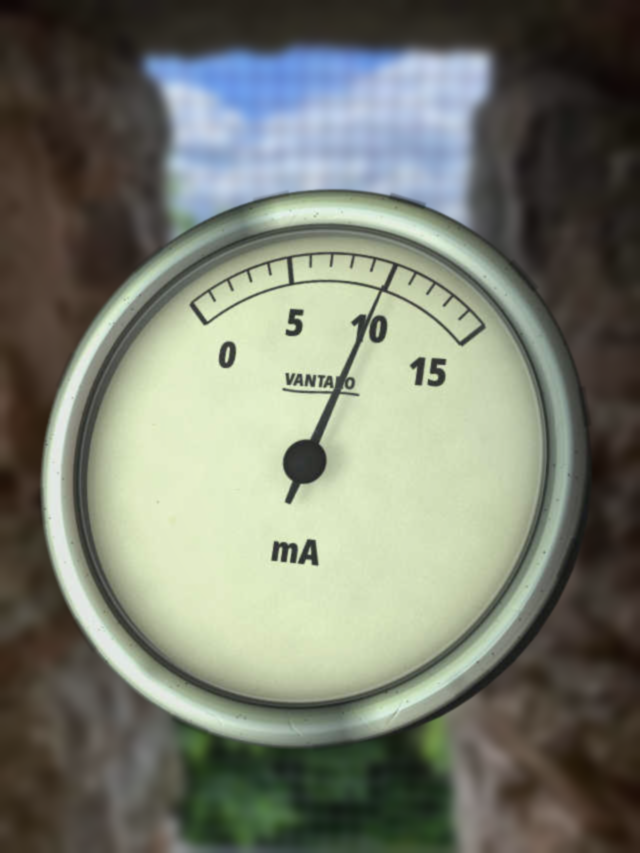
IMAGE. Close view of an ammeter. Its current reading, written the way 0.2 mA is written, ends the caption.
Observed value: 10 mA
